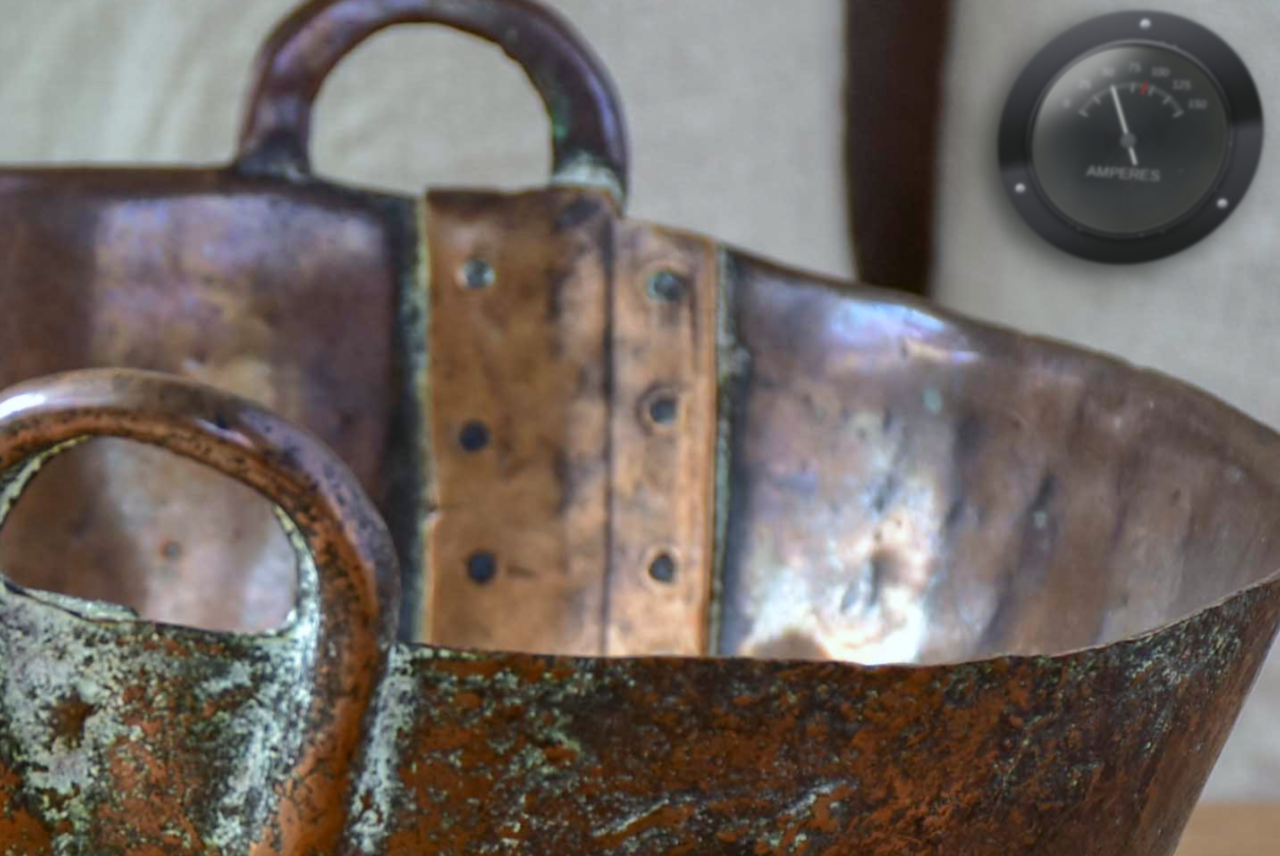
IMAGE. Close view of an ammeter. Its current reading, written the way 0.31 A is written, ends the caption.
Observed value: 50 A
